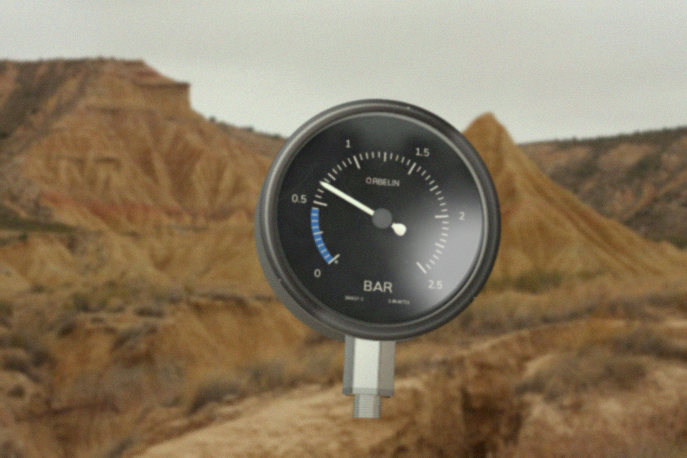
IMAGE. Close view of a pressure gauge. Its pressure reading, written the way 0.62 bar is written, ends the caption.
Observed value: 0.65 bar
